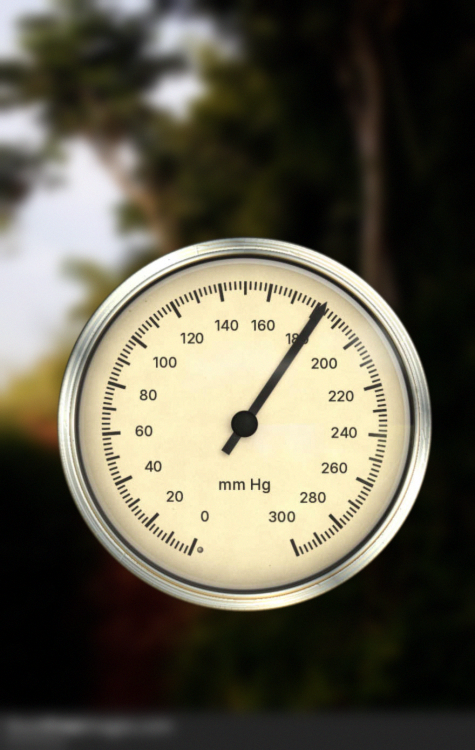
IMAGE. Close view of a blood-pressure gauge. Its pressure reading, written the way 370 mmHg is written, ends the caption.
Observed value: 182 mmHg
